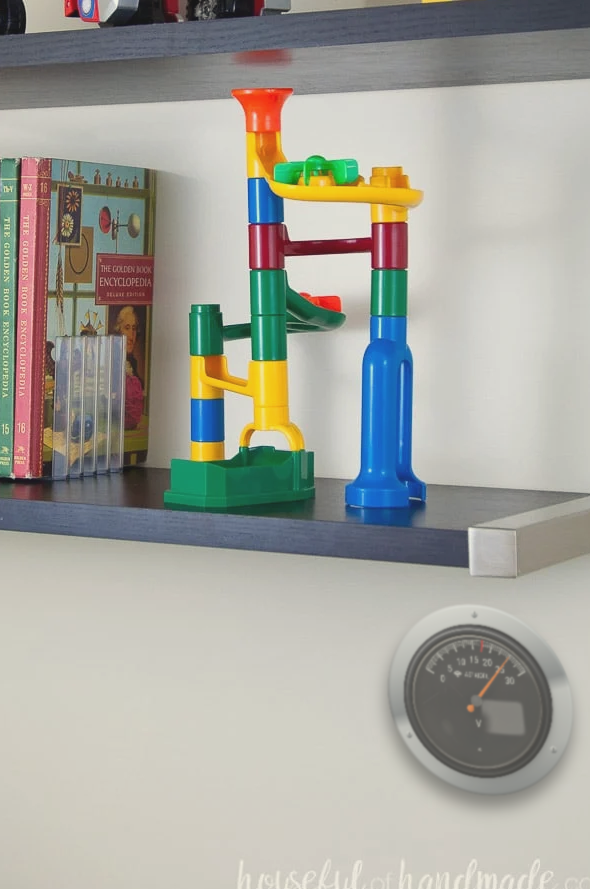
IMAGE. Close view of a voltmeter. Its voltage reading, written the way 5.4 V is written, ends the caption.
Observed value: 25 V
